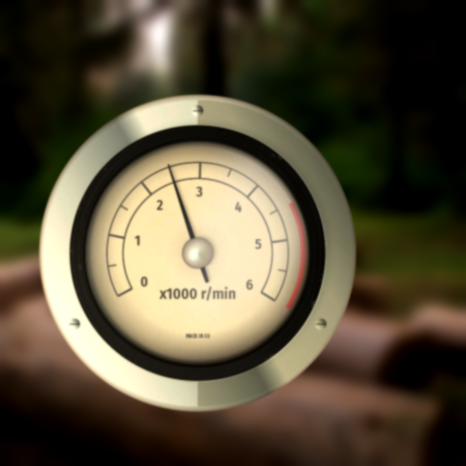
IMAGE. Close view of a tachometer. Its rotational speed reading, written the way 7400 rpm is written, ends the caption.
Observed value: 2500 rpm
